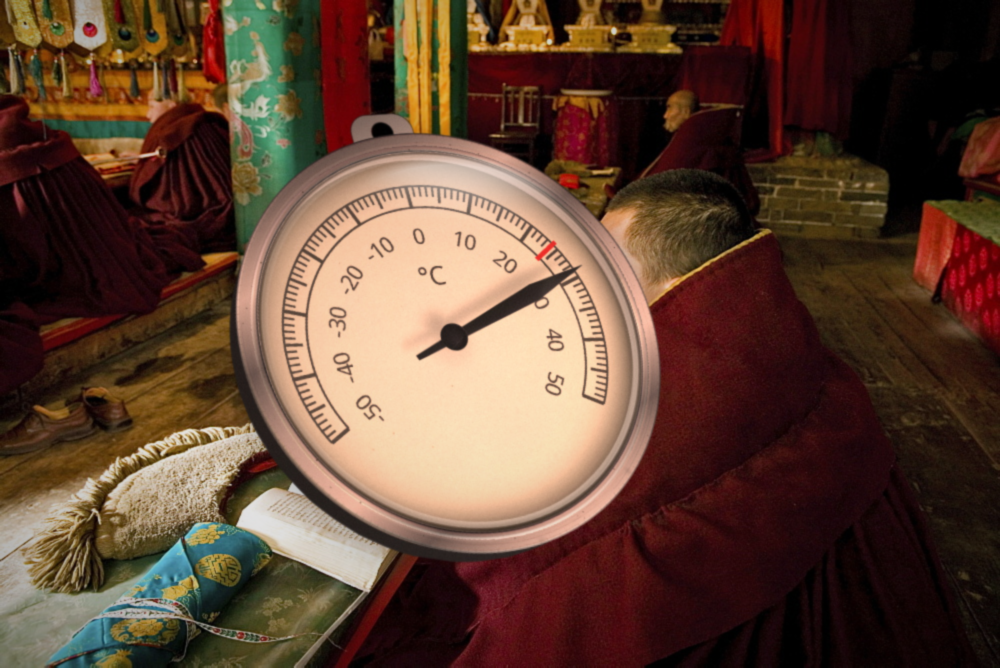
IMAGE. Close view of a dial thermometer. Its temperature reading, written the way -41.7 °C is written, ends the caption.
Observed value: 29 °C
